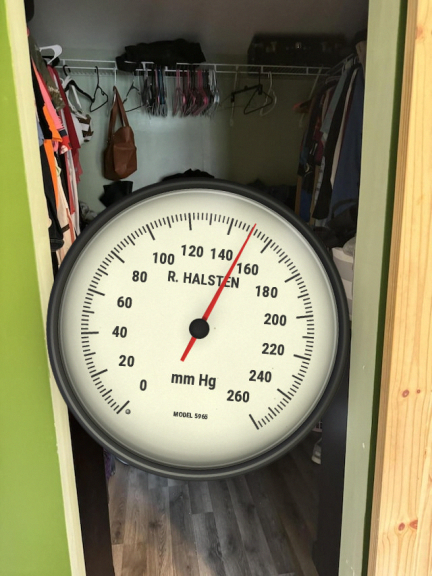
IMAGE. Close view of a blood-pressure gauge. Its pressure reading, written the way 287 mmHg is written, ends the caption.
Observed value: 150 mmHg
